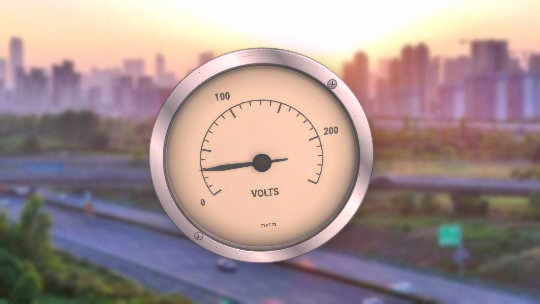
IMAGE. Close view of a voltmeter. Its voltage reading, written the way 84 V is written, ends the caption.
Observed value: 30 V
